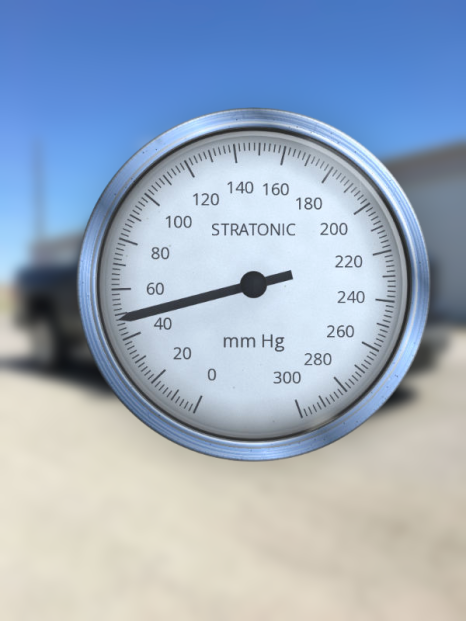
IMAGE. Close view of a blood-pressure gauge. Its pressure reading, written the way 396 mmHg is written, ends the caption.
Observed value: 48 mmHg
